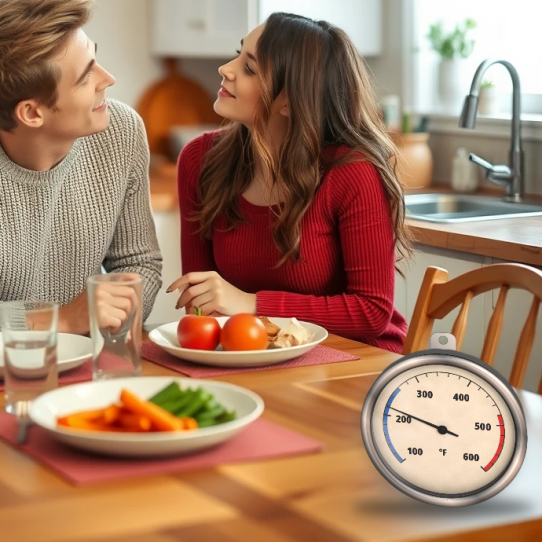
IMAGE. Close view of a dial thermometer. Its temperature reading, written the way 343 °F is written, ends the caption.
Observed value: 220 °F
